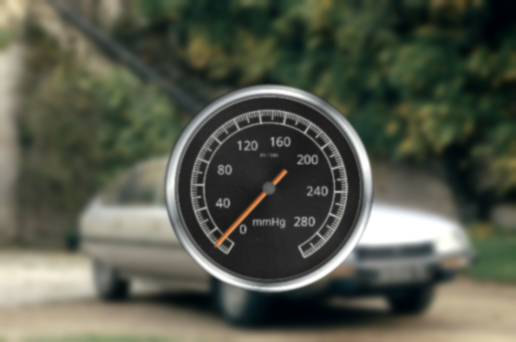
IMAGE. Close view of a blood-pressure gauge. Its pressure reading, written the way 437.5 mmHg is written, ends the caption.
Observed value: 10 mmHg
